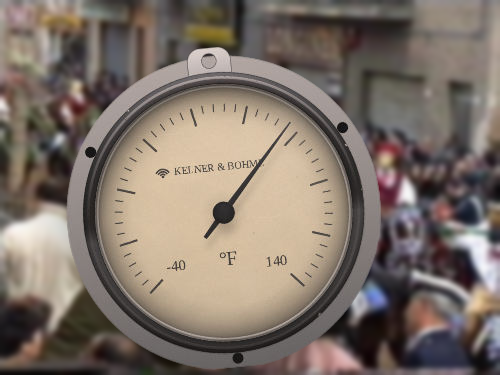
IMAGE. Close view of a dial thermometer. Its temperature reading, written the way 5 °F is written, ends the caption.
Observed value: 76 °F
